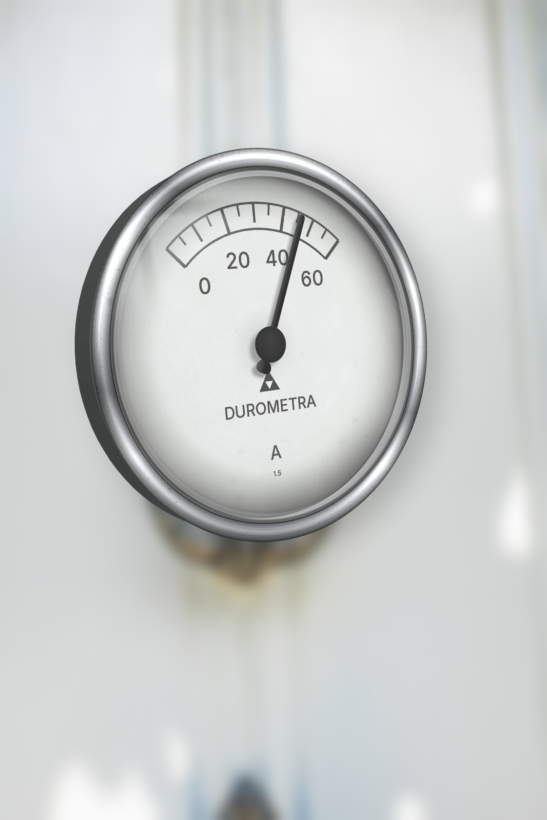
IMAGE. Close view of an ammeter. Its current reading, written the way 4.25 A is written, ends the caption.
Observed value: 45 A
